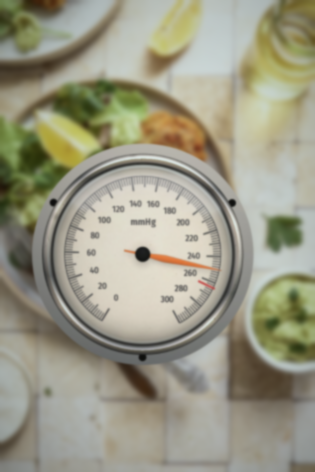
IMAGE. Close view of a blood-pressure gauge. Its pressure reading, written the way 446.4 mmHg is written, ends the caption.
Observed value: 250 mmHg
